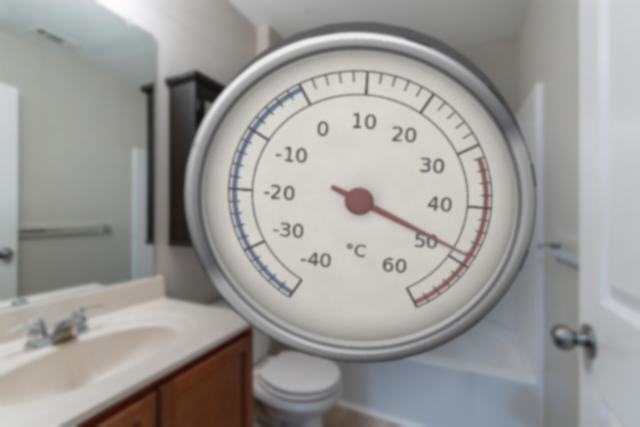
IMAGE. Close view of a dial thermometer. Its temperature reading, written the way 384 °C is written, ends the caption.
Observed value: 48 °C
